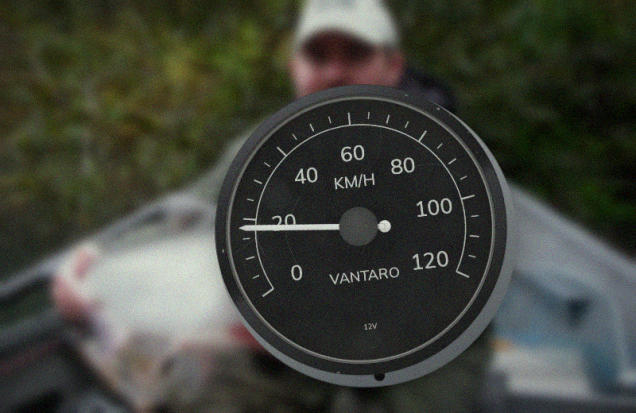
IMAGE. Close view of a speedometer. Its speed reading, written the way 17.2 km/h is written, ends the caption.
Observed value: 17.5 km/h
